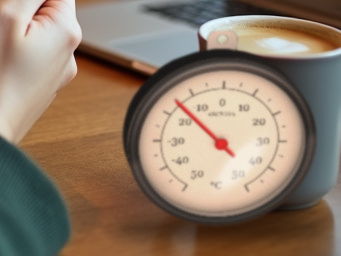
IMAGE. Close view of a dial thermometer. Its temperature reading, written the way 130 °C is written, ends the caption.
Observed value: -15 °C
